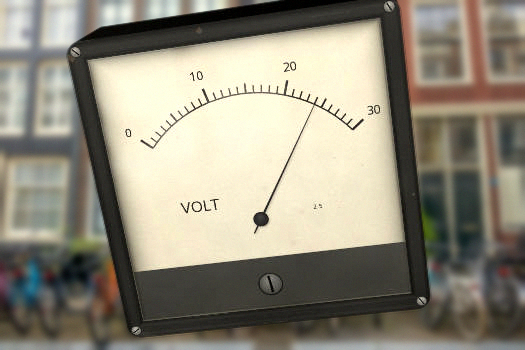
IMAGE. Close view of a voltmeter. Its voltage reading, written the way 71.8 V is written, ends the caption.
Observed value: 24 V
